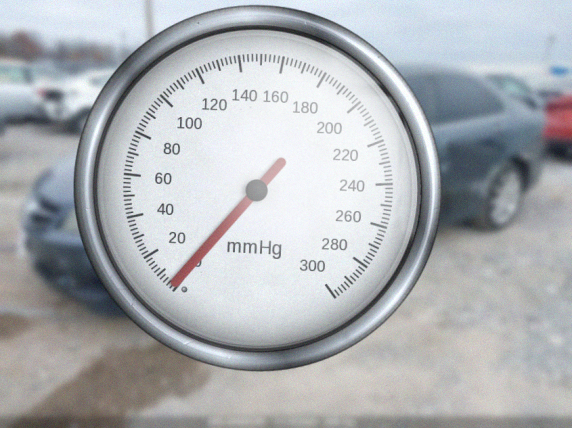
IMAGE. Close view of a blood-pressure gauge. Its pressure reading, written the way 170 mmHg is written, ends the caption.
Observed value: 2 mmHg
